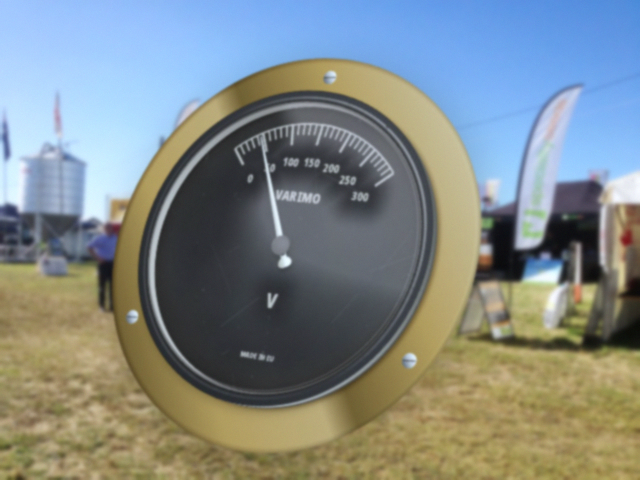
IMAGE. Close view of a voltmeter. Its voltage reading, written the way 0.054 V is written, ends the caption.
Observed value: 50 V
